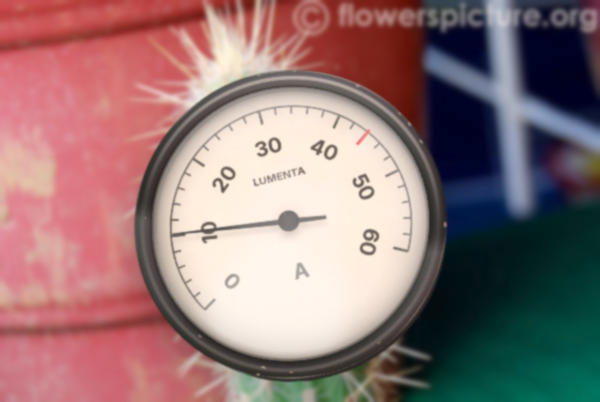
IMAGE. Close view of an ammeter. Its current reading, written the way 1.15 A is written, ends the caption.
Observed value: 10 A
